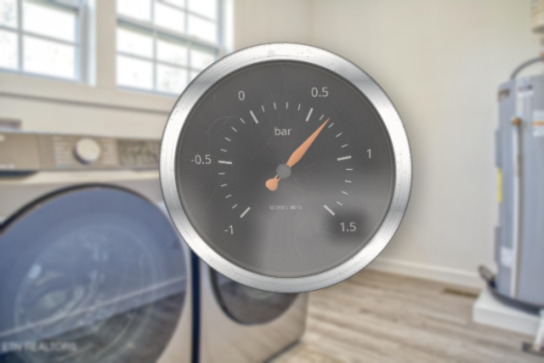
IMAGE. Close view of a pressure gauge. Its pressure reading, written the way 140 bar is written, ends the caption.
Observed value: 0.65 bar
